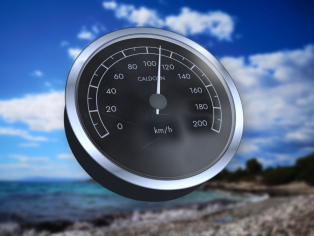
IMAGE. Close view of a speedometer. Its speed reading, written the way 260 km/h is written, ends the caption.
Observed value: 110 km/h
